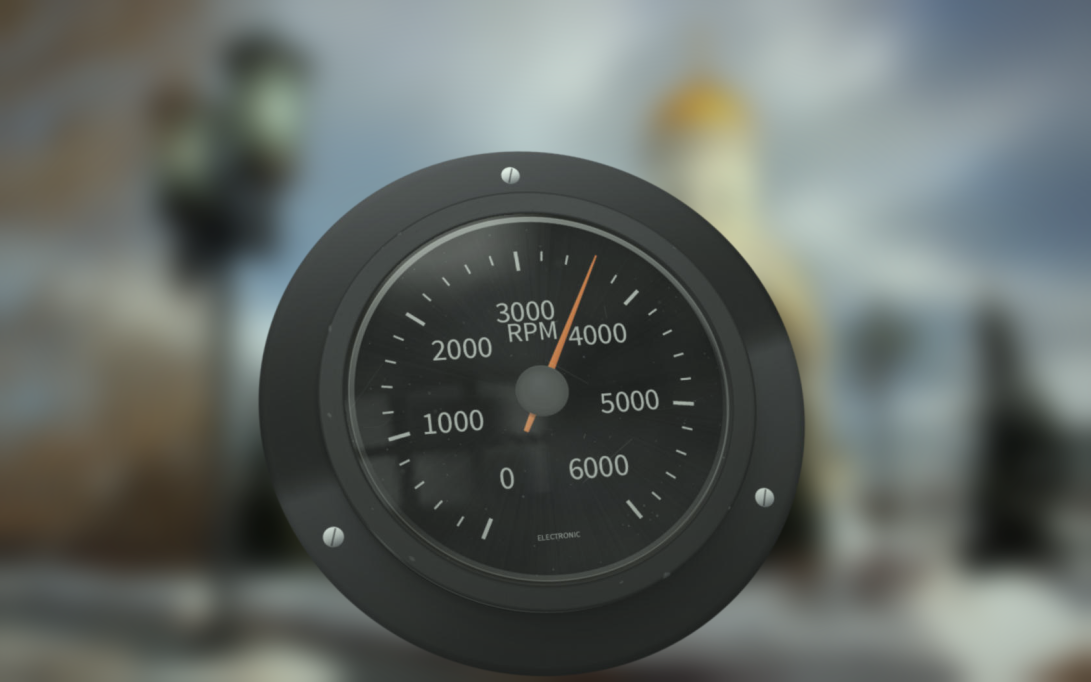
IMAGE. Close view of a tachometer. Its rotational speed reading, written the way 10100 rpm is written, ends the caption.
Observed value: 3600 rpm
